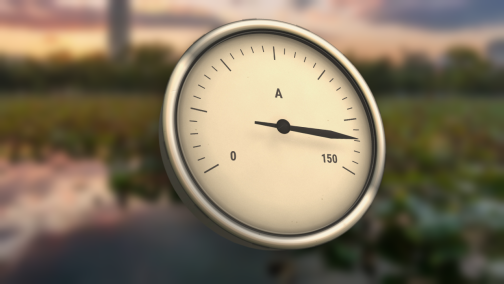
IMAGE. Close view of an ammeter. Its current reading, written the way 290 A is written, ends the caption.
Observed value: 135 A
